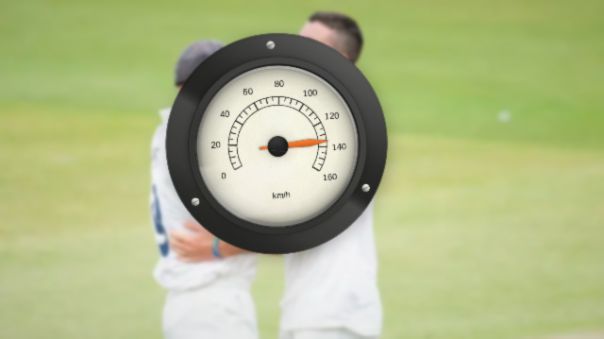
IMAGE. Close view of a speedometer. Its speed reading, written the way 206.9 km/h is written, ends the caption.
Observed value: 135 km/h
